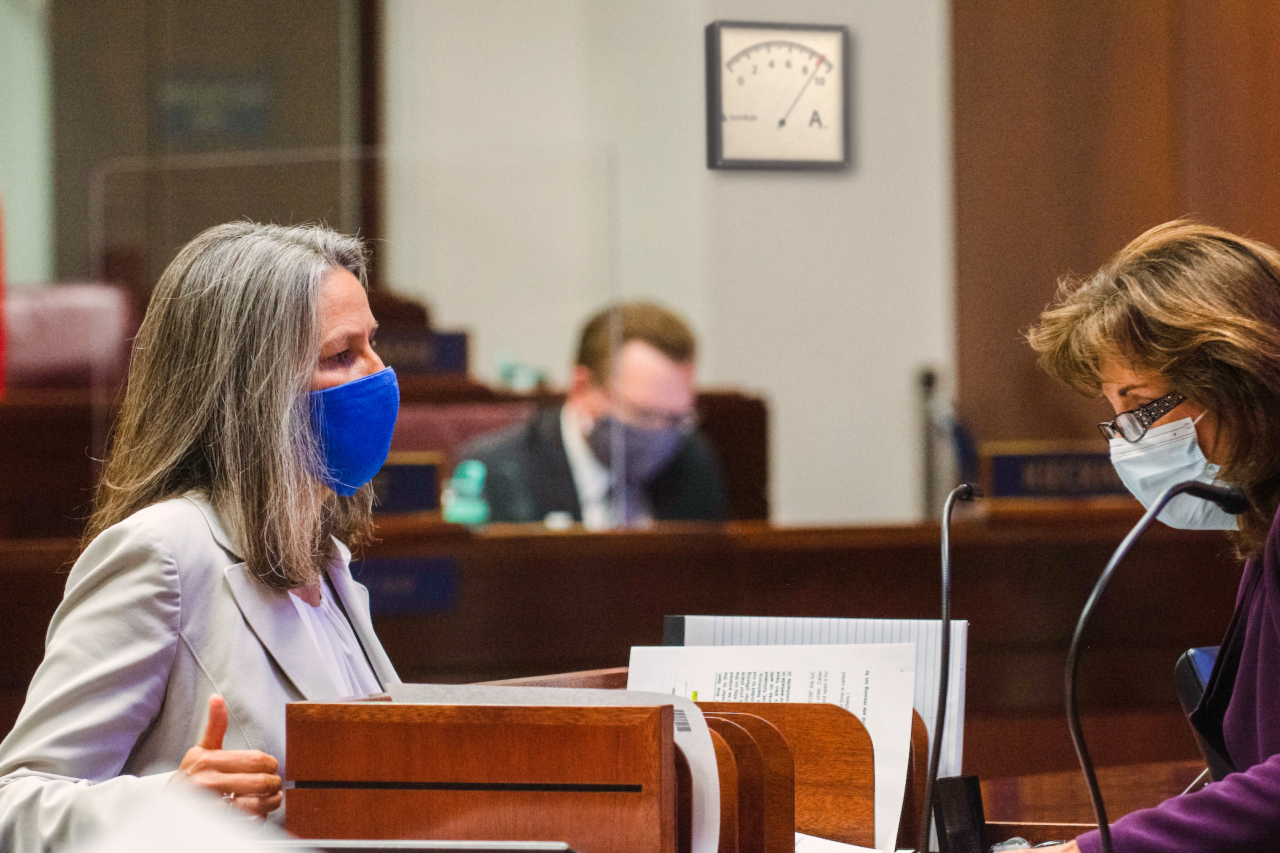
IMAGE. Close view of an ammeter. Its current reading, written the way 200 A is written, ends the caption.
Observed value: 9 A
